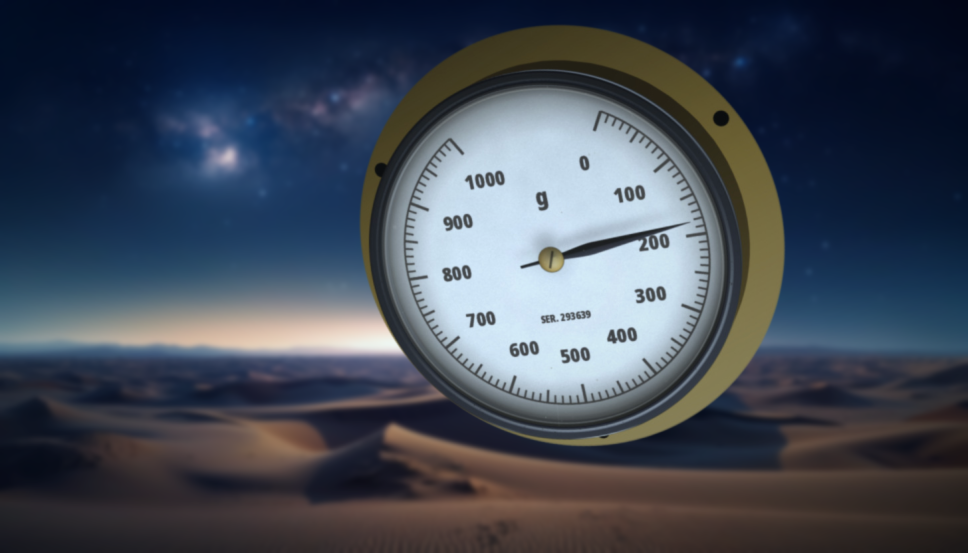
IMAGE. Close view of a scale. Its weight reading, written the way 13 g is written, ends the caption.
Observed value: 180 g
